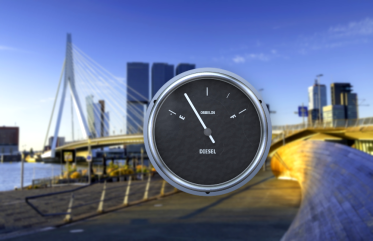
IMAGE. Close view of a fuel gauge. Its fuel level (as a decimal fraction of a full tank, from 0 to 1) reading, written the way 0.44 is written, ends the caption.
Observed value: 0.25
